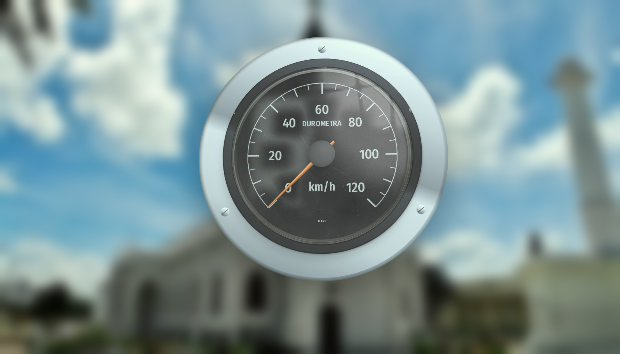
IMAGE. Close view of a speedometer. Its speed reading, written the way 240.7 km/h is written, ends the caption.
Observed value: 0 km/h
